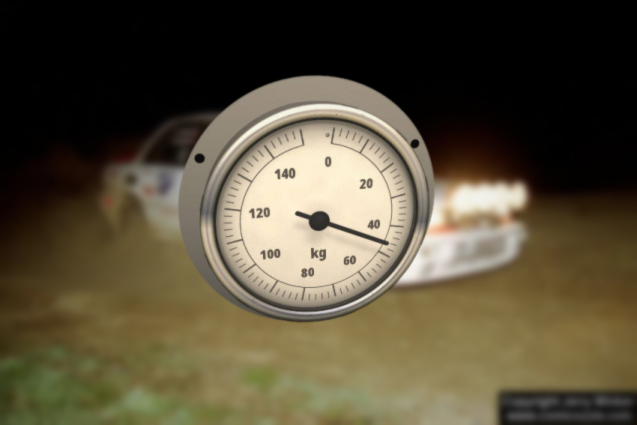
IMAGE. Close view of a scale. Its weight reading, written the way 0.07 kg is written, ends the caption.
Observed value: 46 kg
